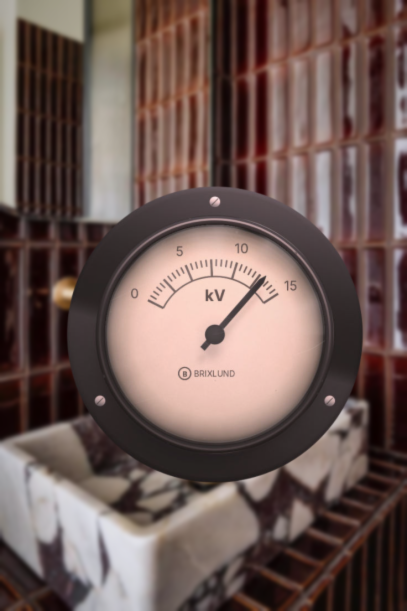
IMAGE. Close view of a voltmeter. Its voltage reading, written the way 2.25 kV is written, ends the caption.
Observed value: 13 kV
